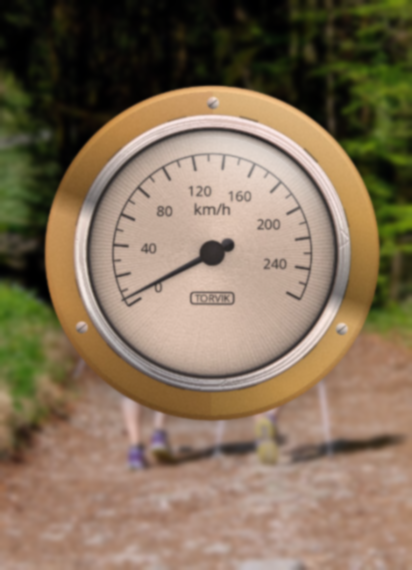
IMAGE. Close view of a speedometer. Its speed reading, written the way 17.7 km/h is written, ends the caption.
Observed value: 5 km/h
